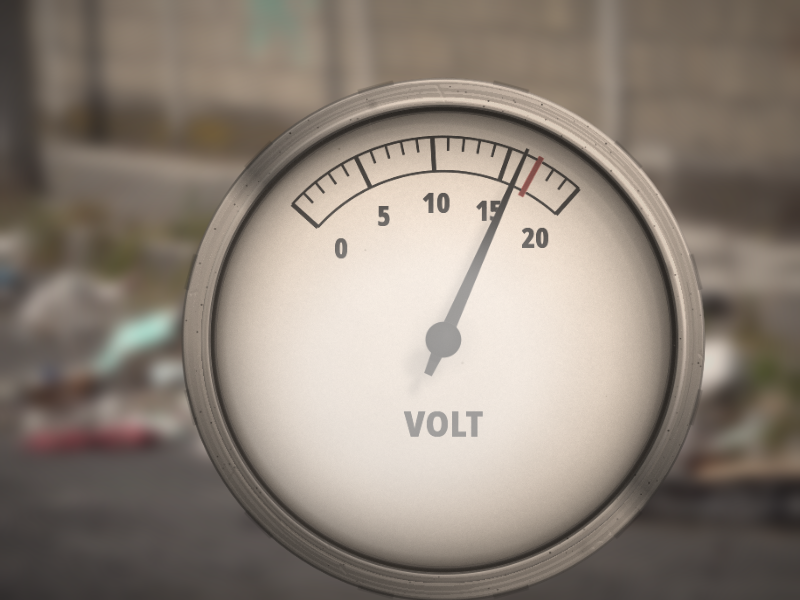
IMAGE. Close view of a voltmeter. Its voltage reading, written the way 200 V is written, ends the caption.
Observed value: 16 V
